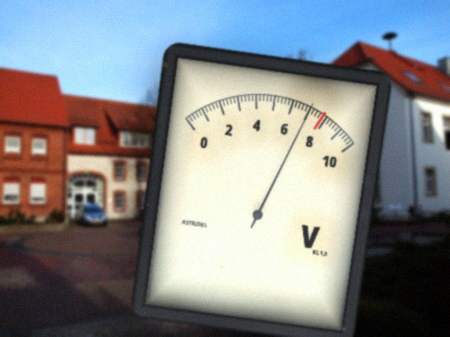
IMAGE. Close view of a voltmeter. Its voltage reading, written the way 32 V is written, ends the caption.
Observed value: 7 V
